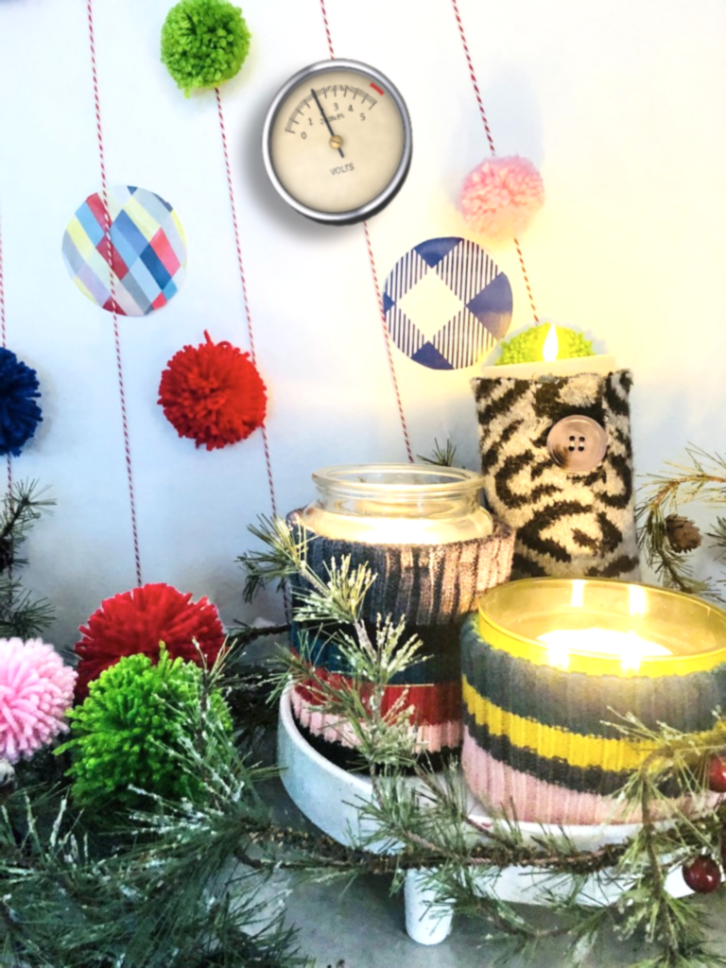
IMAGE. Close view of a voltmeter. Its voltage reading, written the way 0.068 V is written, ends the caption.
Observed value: 2 V
